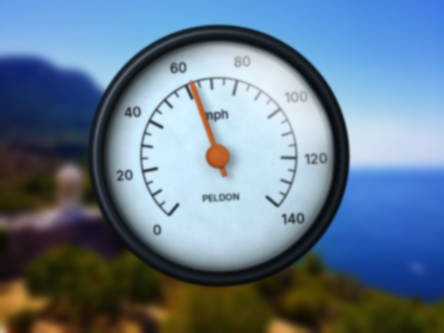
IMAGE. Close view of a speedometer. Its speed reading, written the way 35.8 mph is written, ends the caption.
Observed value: 62.5 mph
